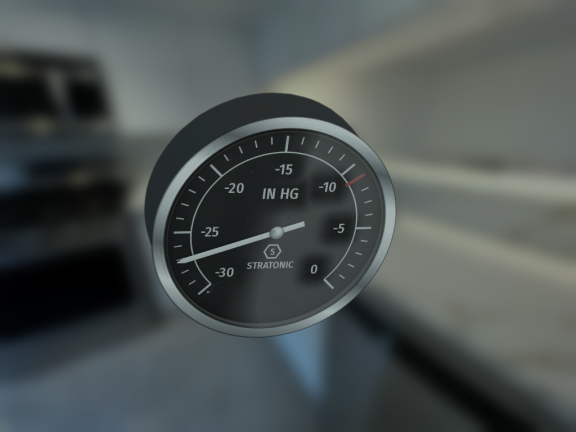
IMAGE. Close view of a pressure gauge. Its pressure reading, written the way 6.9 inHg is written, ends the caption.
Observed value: -27 inHg
